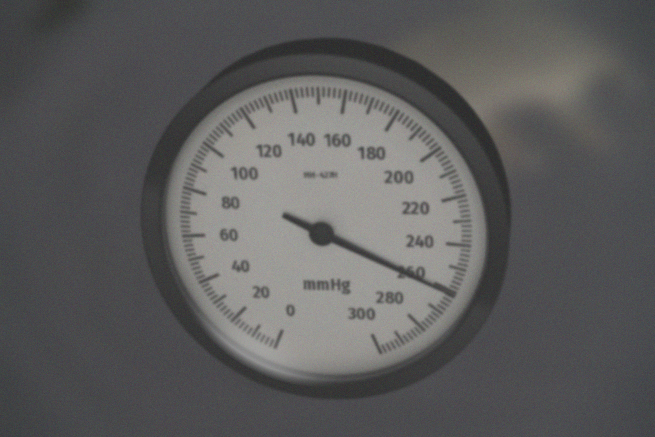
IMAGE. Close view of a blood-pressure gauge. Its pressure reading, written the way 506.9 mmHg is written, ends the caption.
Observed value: 260 mmHg
